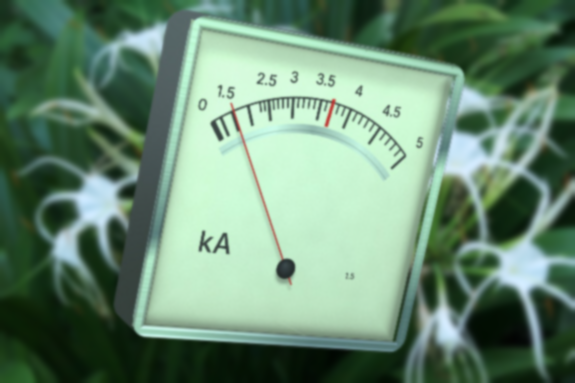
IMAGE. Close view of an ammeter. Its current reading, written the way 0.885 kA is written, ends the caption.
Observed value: 1.5 kA
